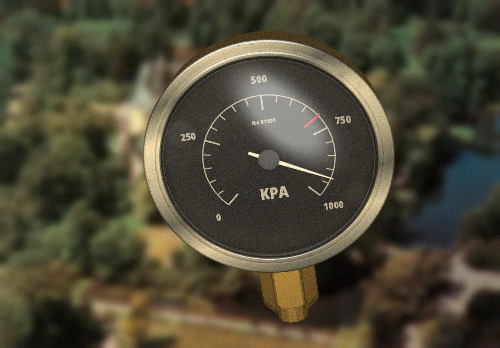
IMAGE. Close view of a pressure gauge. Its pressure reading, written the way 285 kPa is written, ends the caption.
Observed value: 925 kPa
